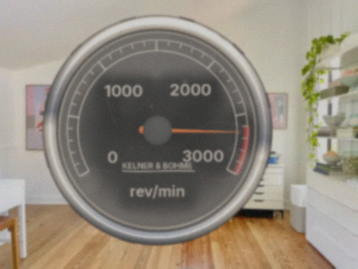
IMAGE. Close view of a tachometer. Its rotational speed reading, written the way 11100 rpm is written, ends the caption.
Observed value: 2650 rpm
